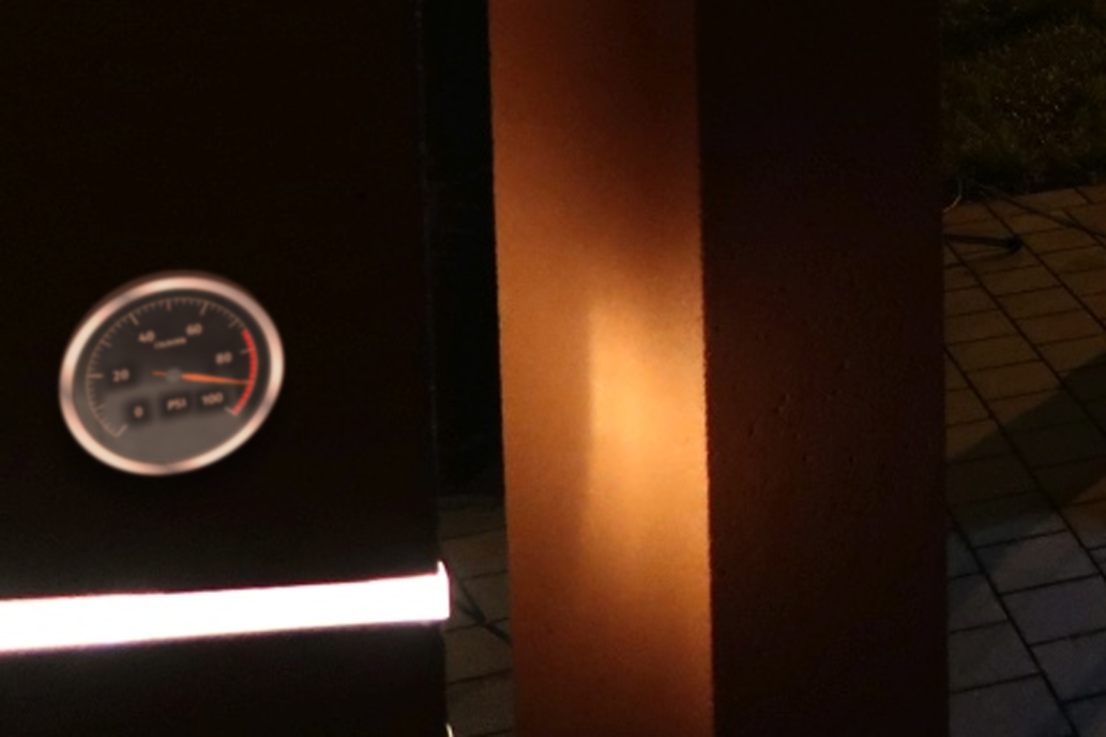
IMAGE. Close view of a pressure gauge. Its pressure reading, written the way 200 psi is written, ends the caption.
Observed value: 90 psi
